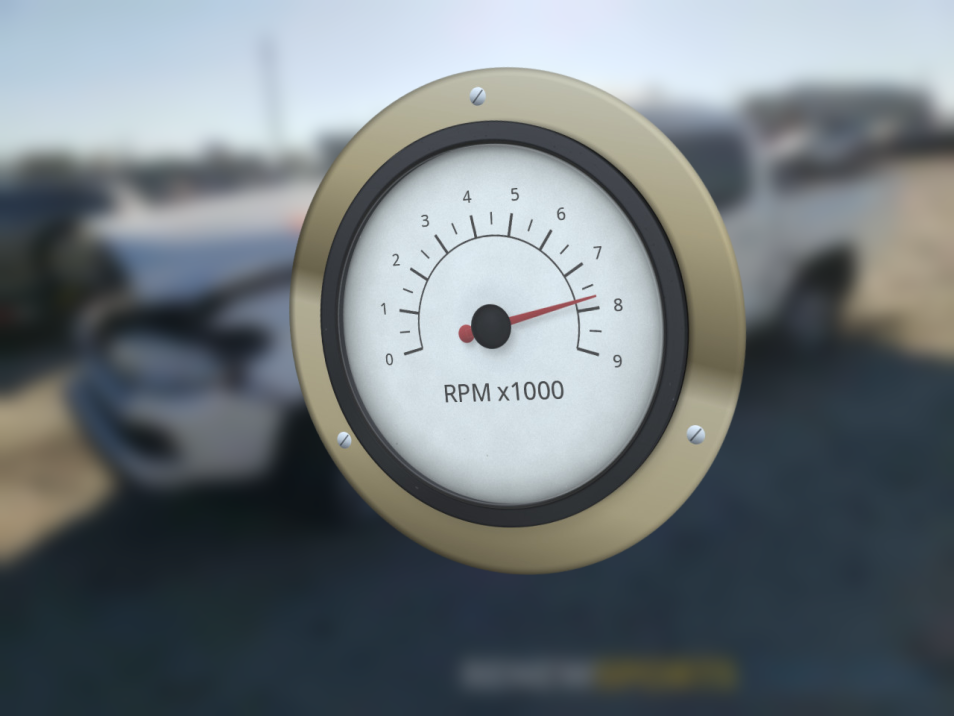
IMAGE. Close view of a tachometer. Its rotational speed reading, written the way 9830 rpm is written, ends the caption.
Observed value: 7750 rpm
